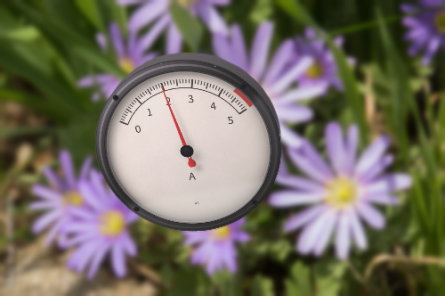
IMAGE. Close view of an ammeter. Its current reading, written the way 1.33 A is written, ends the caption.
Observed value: 2 A
